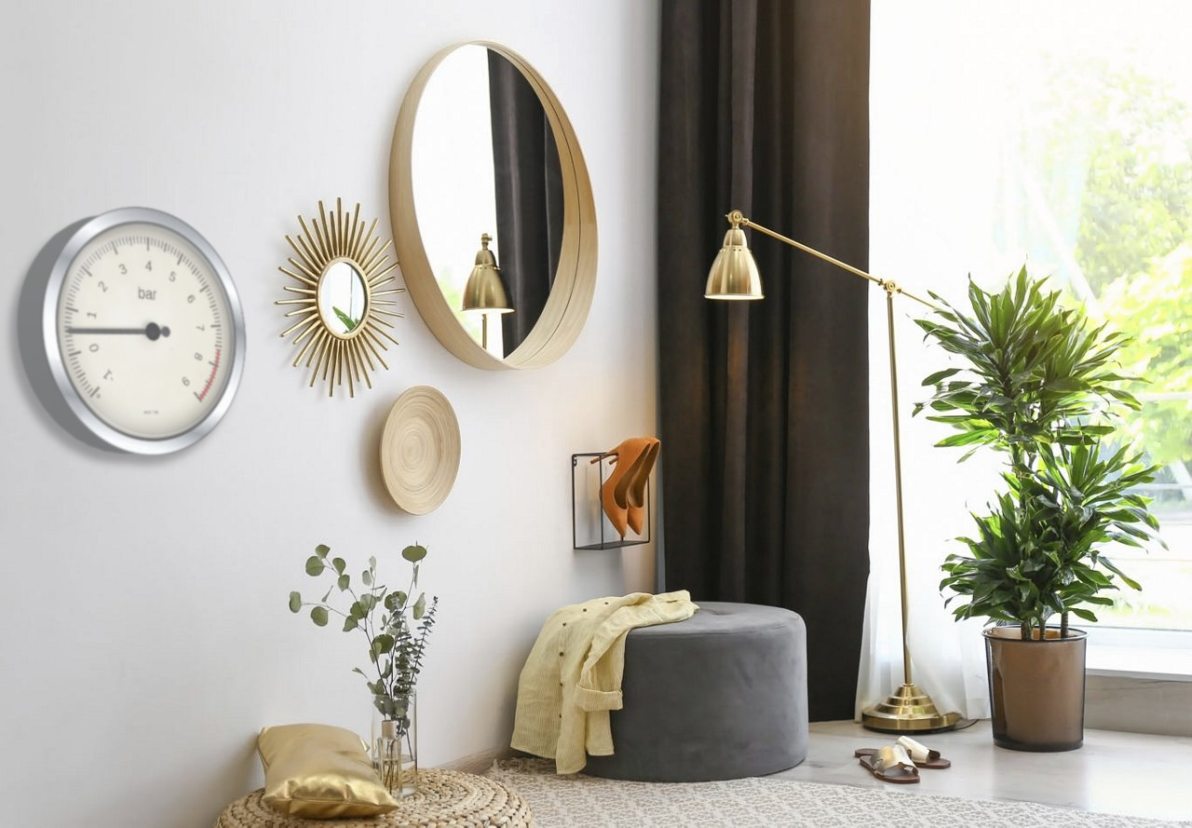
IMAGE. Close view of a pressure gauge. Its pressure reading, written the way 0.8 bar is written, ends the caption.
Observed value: 0.5 bar
